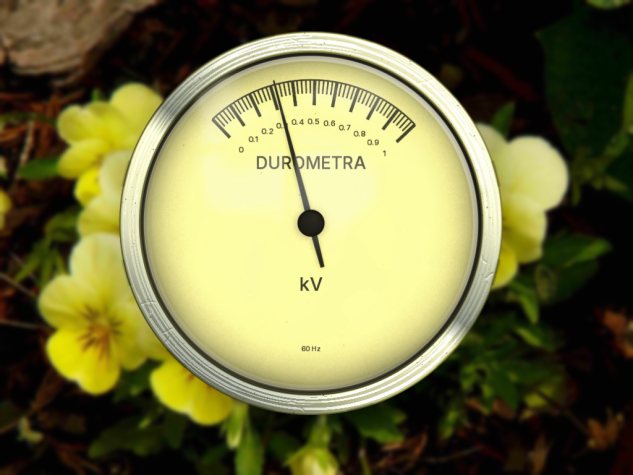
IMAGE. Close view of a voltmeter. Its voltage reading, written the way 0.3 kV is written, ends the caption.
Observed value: 0.32 kV
